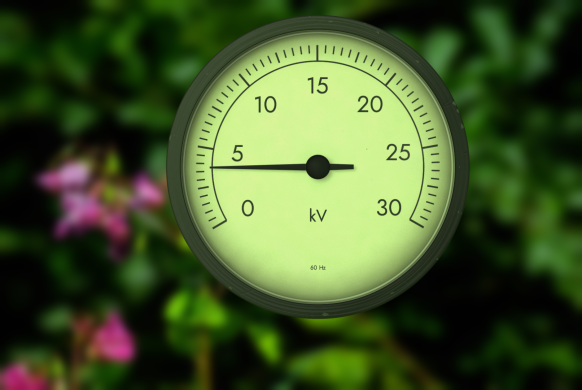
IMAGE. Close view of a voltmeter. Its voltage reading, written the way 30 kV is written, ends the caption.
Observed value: 3.75 kV
